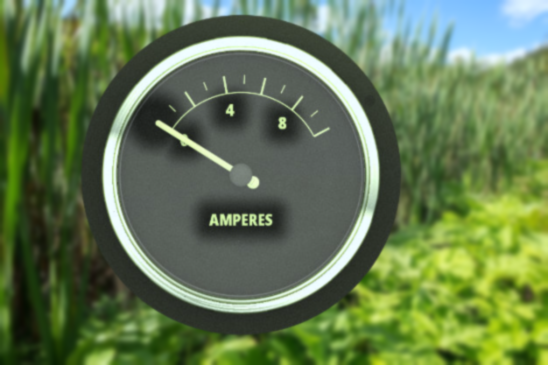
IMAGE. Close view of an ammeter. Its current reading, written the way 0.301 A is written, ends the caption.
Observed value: 0 A
